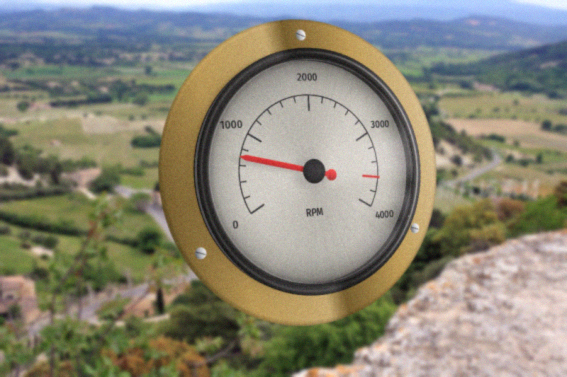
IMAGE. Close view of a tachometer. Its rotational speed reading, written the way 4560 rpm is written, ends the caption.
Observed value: 700 rpm
